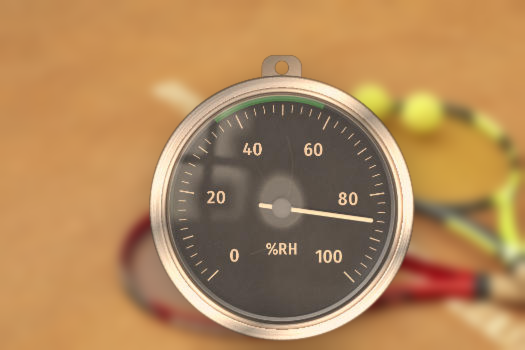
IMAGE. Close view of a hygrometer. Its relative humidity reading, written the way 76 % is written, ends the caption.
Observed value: 86 %
